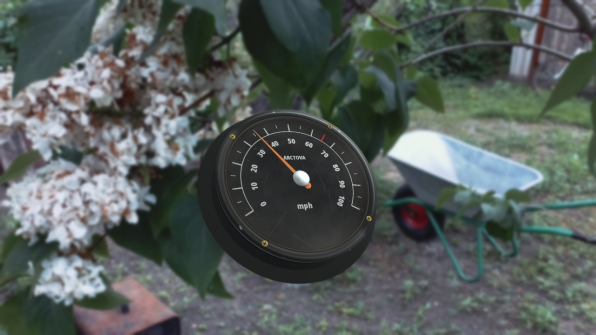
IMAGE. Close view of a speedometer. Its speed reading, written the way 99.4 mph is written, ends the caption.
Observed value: 35 mph
